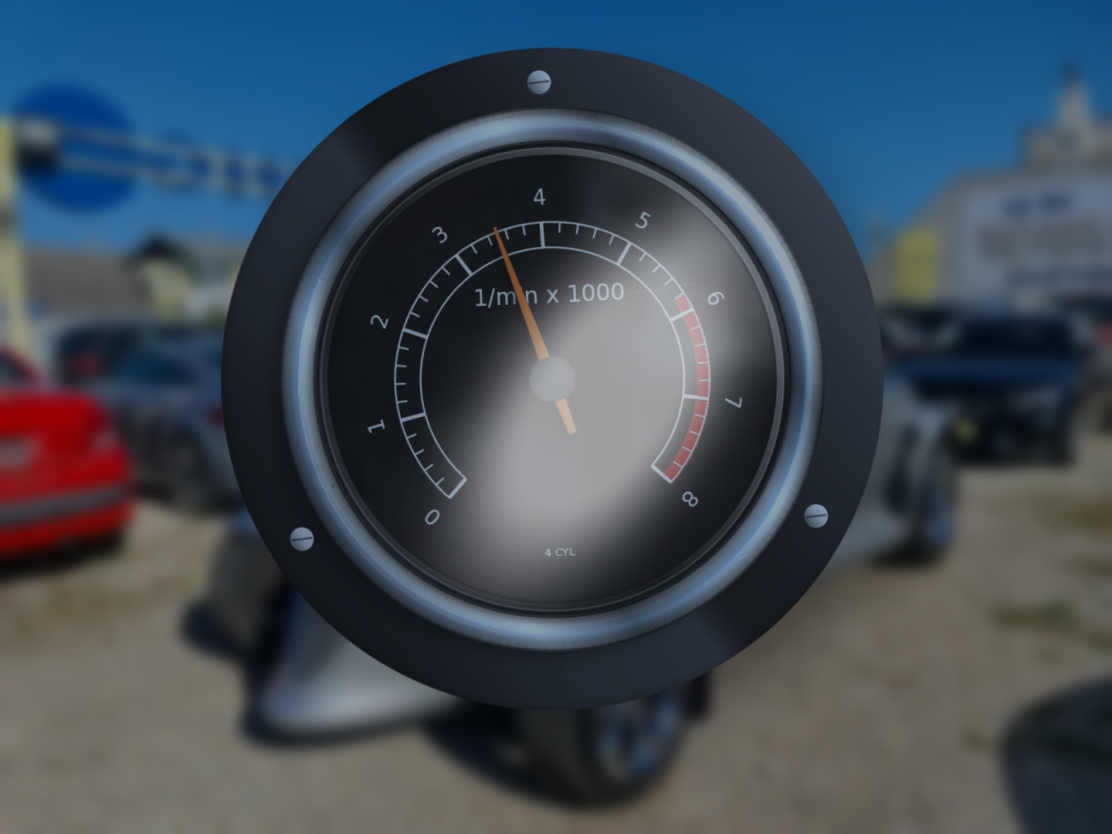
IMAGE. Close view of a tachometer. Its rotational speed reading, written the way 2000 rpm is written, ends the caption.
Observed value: 3500 rpm
